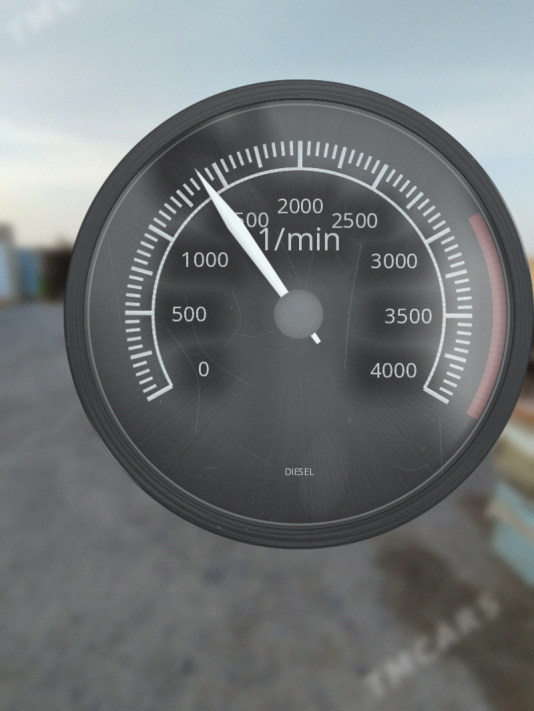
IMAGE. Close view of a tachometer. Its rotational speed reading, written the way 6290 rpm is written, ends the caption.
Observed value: 1400 rpm
